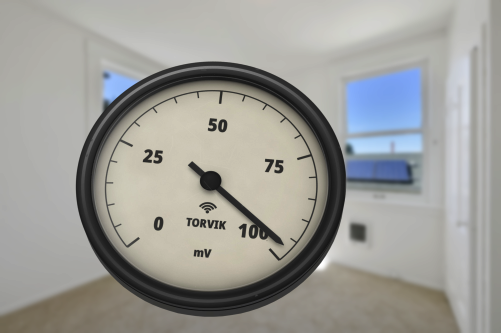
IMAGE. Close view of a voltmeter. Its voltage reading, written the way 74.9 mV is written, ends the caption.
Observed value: 97.5 mV
